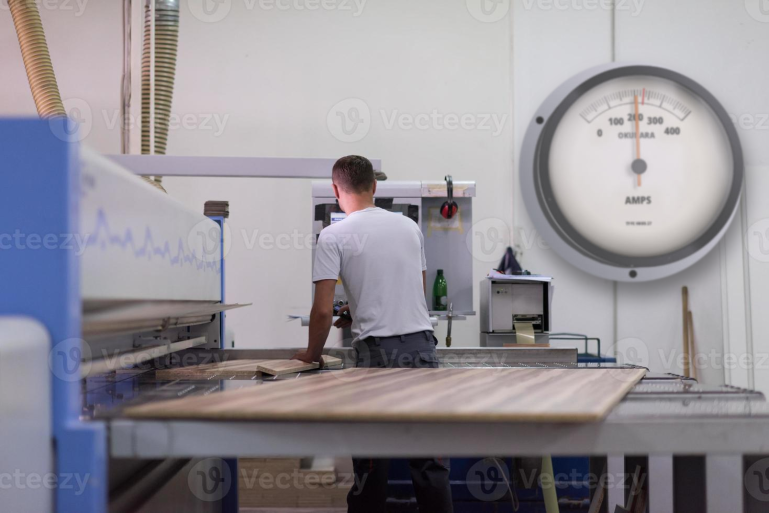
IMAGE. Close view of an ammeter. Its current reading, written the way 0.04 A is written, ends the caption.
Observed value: 200 A
